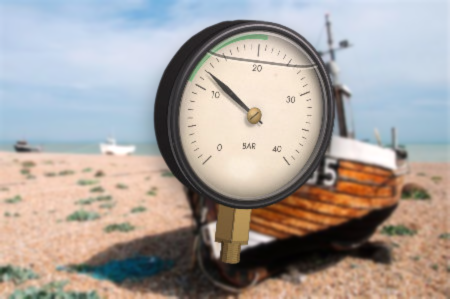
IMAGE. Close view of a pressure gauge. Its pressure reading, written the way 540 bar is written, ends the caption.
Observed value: 12 bar
